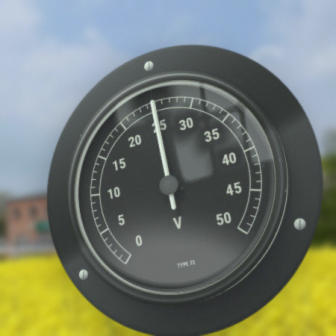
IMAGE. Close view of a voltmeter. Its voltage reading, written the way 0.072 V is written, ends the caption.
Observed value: 25 V
